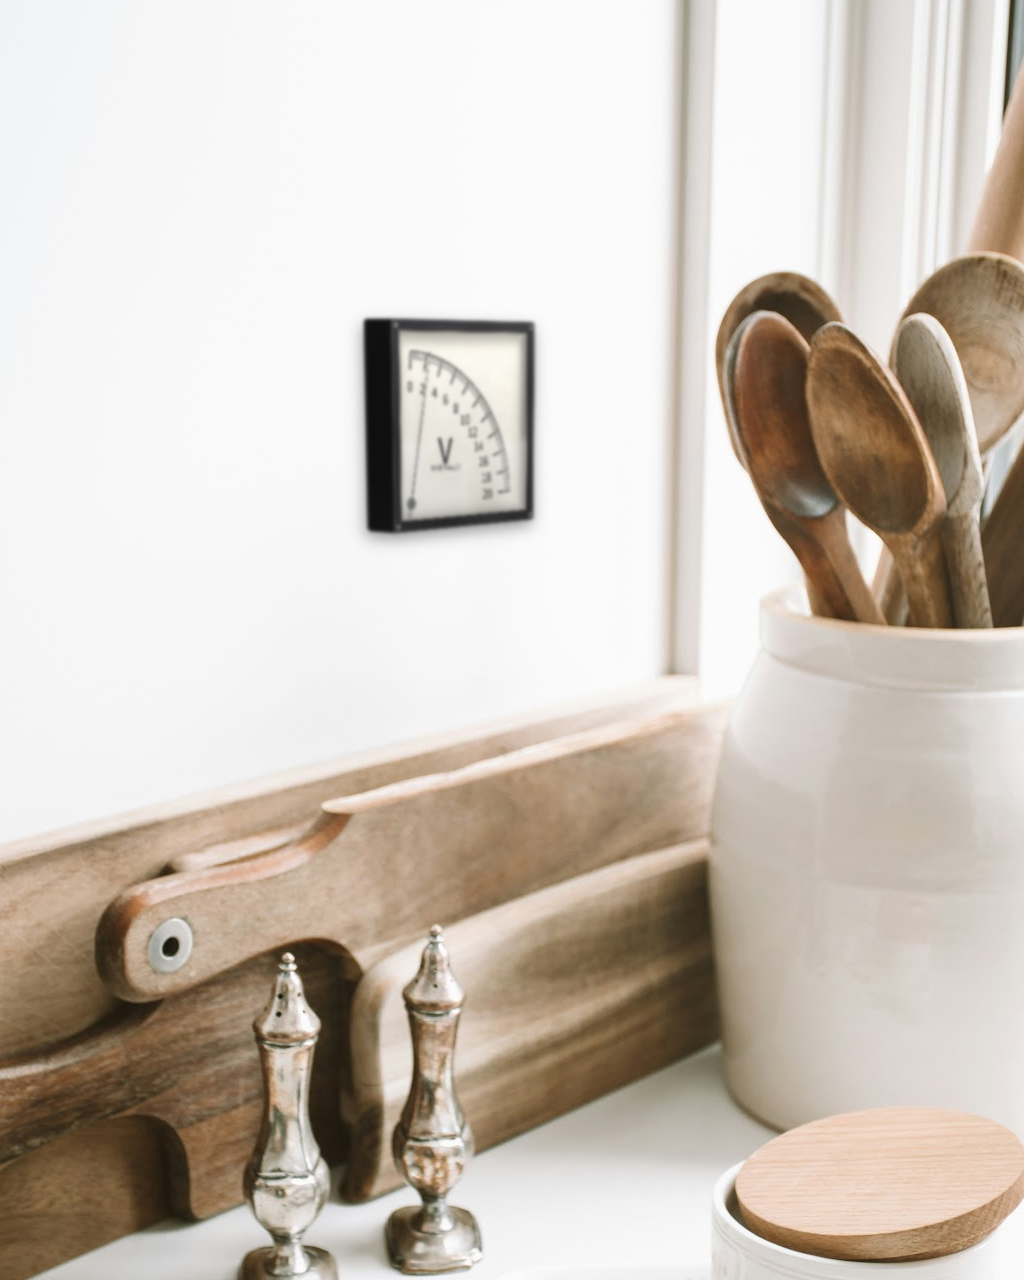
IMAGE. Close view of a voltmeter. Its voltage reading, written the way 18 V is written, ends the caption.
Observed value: 2 V
